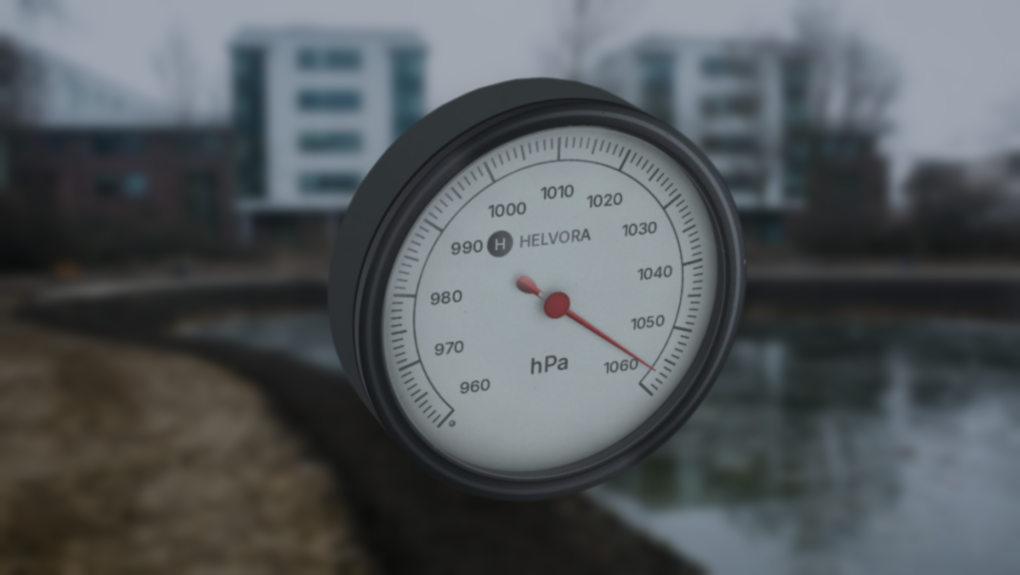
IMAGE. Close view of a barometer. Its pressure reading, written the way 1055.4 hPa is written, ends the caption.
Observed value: 1057 hPa
